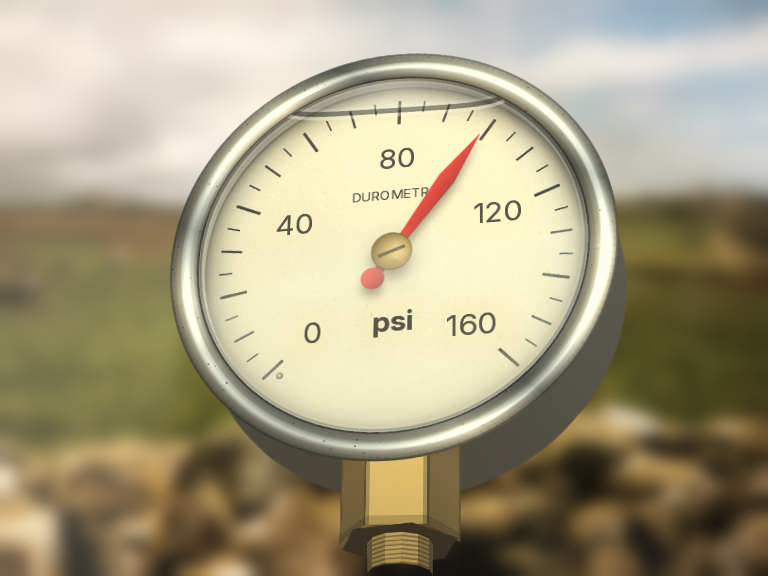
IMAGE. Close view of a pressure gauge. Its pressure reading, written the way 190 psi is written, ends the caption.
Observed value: 100 psi
